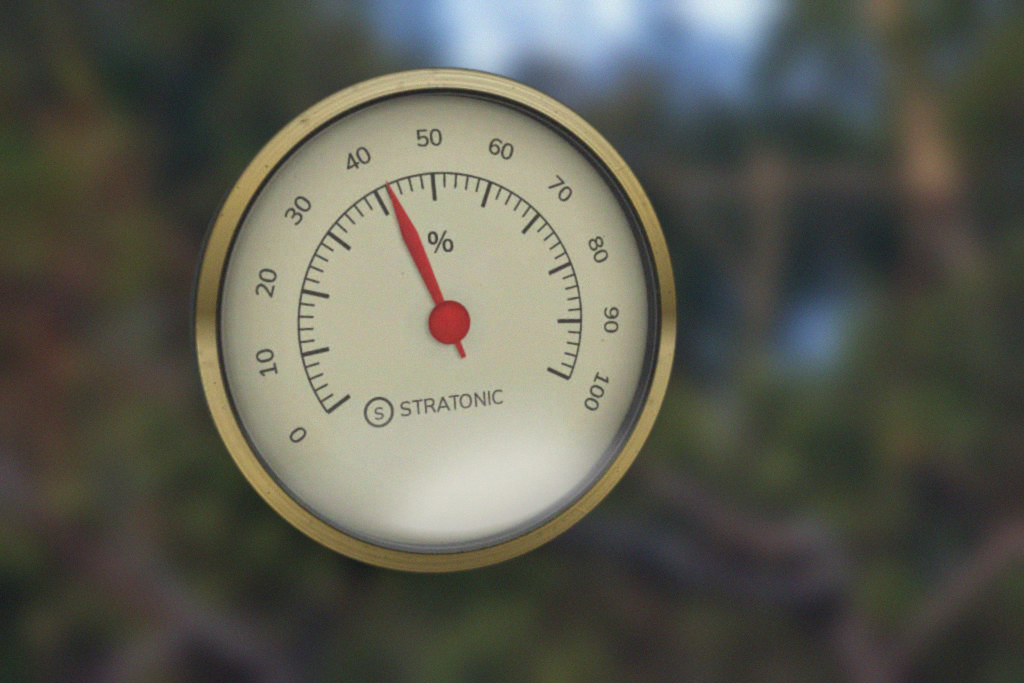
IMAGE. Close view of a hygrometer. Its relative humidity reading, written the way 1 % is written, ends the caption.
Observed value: 42 %
